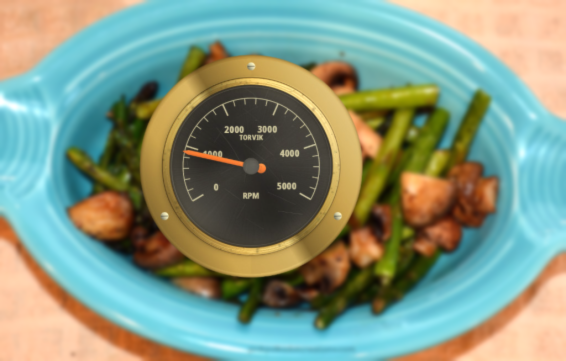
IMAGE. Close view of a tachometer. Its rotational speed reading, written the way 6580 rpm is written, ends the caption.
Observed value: 900 rpm
